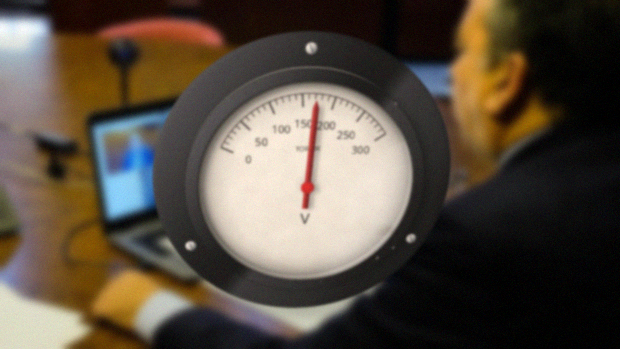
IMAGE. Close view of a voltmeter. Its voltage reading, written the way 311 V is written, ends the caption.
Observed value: 170 V
